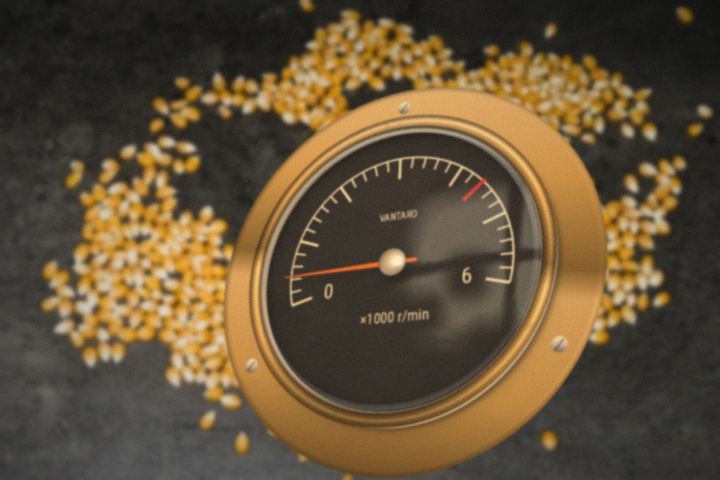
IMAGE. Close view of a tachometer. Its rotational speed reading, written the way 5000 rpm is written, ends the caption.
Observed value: 400 rpm
